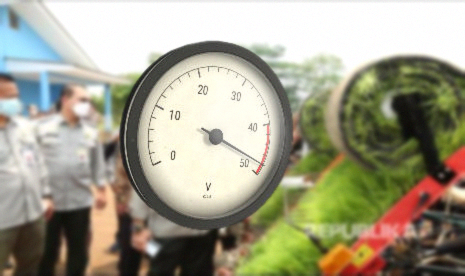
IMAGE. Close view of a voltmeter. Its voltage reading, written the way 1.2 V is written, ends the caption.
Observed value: 48 V
